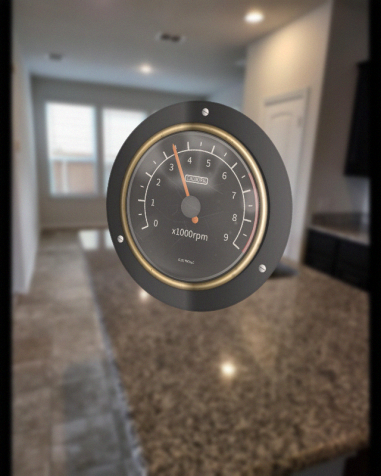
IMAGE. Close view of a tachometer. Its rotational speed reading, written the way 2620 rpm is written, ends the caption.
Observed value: 3500 rpm
